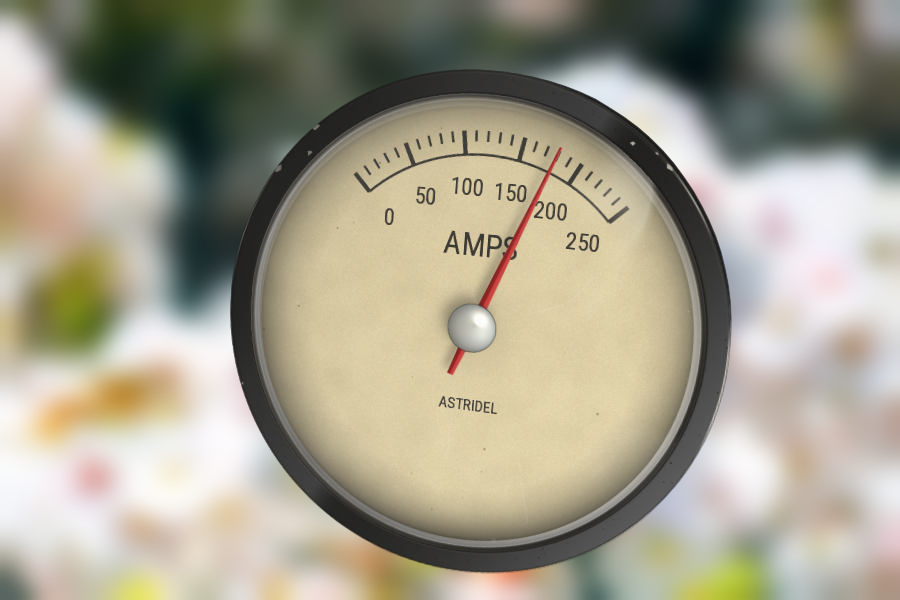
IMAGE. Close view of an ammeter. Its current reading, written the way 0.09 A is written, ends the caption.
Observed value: 180 A
